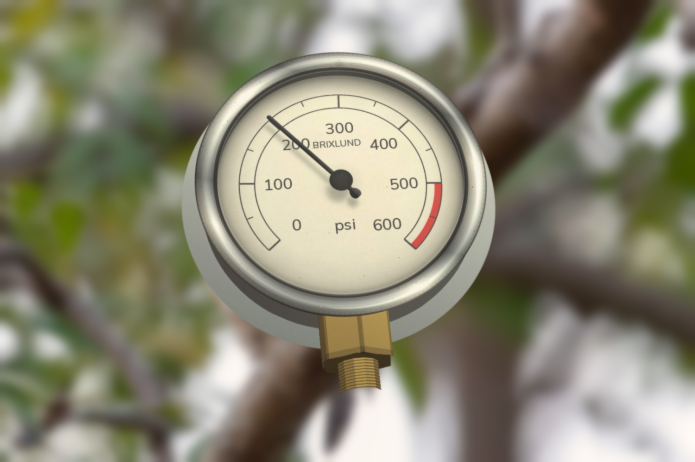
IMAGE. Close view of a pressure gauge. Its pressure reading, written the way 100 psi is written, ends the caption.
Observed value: 200 psi
